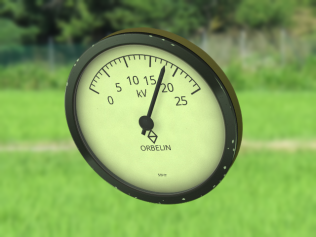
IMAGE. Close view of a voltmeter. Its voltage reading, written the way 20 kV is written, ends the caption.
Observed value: 18 kV
